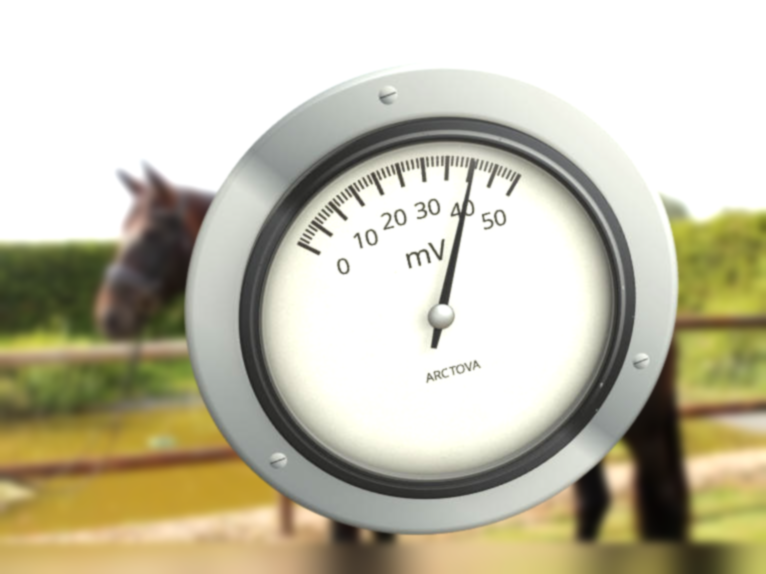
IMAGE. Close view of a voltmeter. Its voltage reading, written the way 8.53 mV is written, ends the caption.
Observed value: 40 mV
